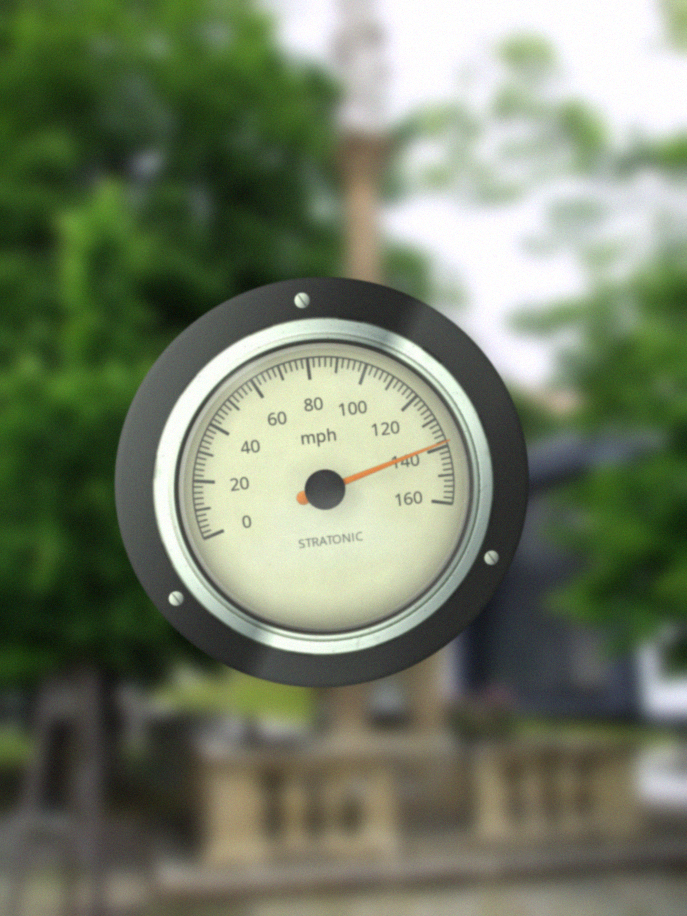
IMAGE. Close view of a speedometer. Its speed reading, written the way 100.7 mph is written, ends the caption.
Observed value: 138 mph
